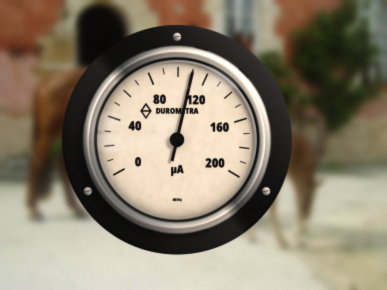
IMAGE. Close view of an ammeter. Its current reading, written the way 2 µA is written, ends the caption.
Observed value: 110 µA
